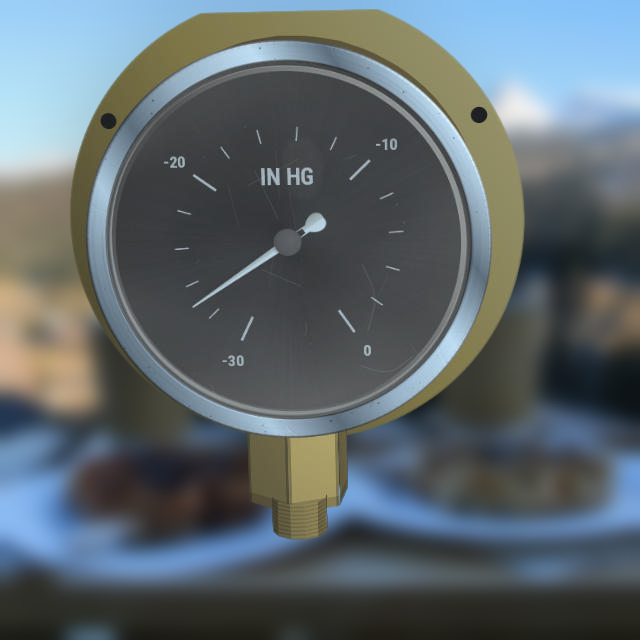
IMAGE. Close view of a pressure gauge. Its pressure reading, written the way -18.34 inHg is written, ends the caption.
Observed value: -27 inHg
